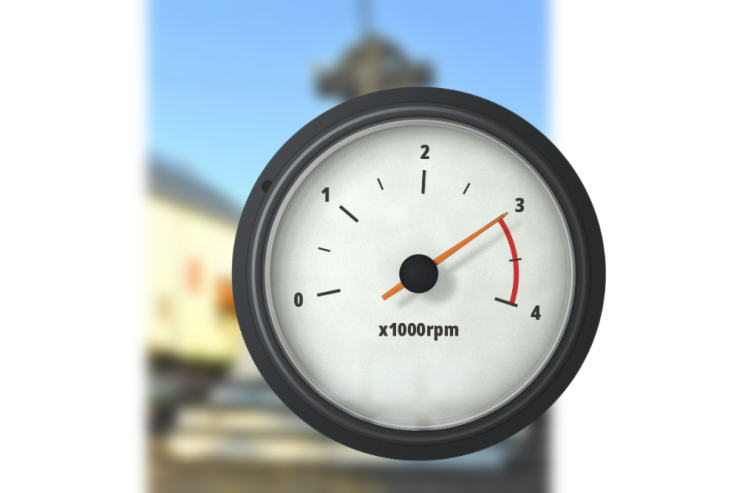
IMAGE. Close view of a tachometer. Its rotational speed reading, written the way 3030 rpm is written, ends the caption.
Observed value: 3000 rpm
